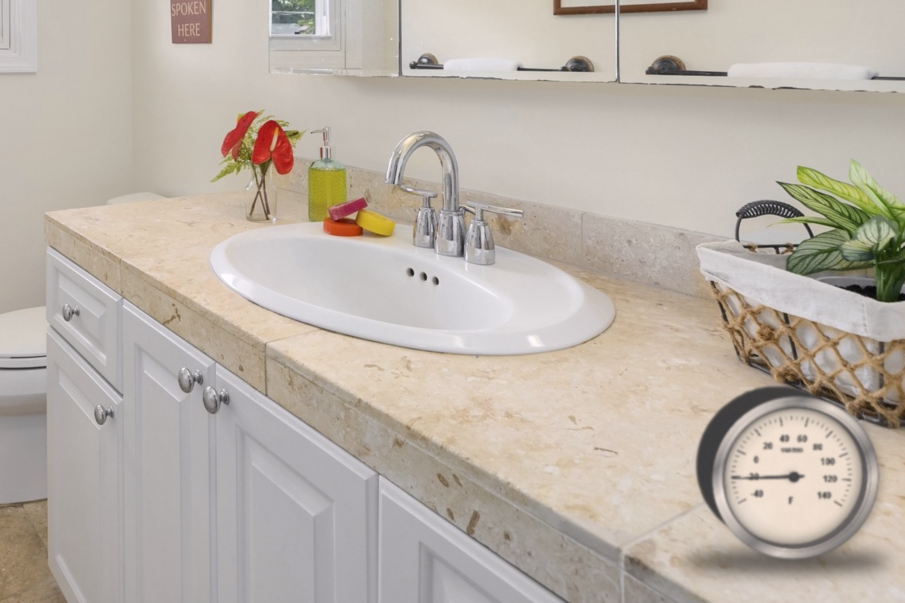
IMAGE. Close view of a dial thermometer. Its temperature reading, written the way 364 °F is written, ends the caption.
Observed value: -20 °F
